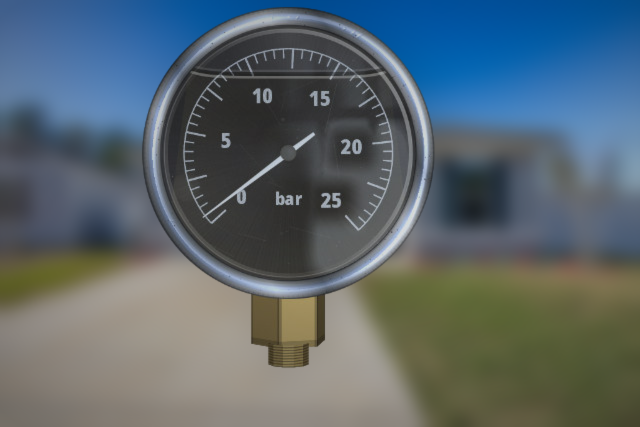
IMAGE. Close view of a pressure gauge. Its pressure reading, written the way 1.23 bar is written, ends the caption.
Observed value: 0.5 bar
